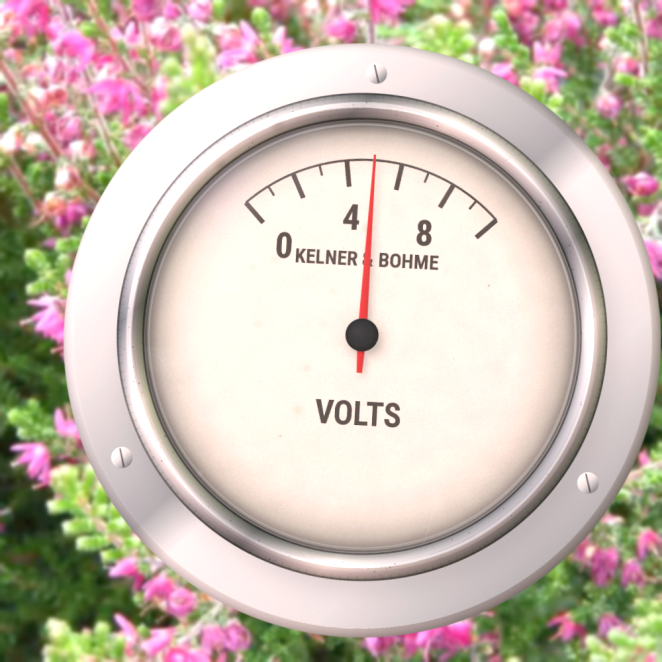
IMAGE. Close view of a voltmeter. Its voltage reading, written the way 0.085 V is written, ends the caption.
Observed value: 5 V
